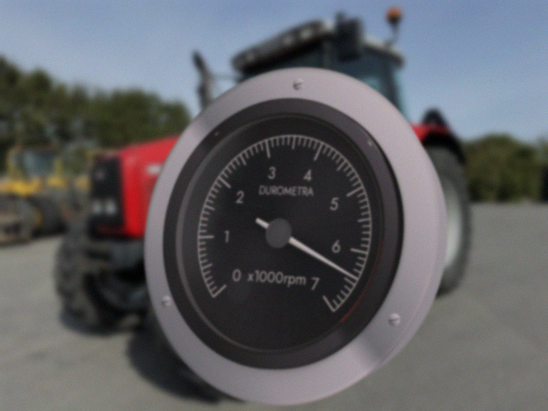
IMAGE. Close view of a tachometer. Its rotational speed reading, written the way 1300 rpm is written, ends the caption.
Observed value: 6400 rpm
